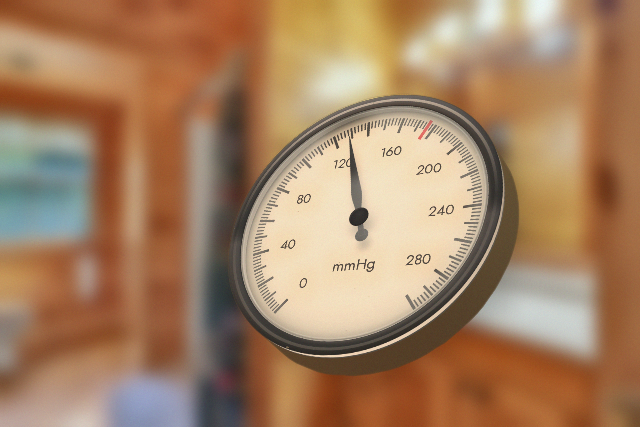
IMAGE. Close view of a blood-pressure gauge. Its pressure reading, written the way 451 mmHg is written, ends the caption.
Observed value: 130 mmHg
